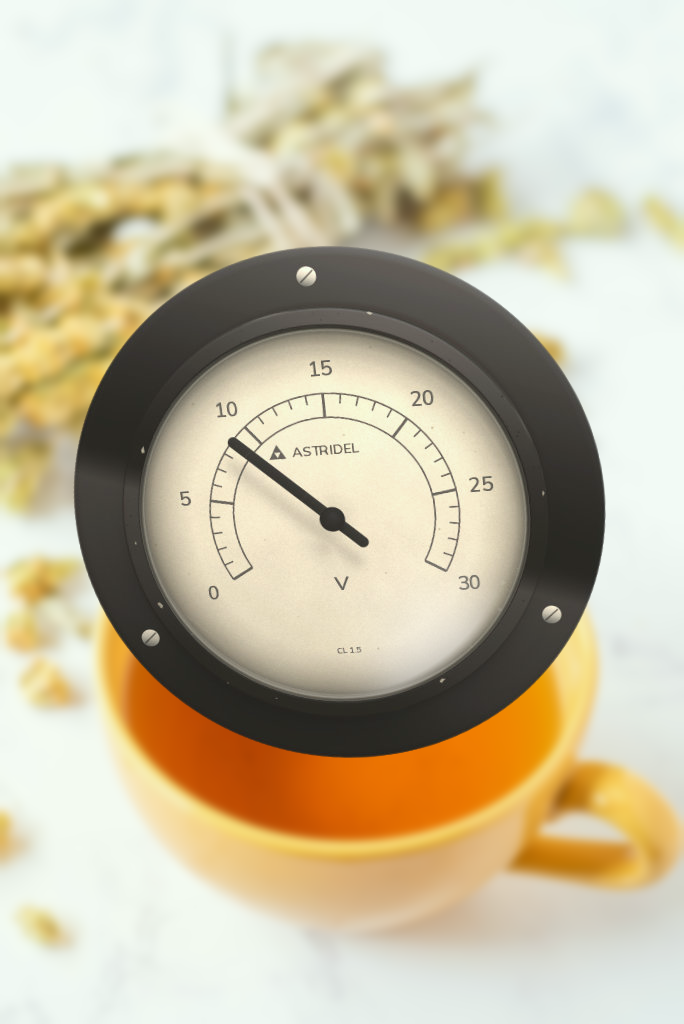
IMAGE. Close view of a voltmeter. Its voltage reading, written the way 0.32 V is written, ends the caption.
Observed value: 9 V
